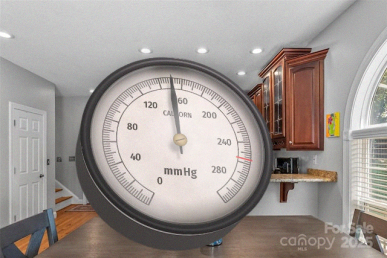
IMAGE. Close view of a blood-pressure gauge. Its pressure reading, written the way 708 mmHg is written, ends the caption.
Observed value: 150 mmHg
